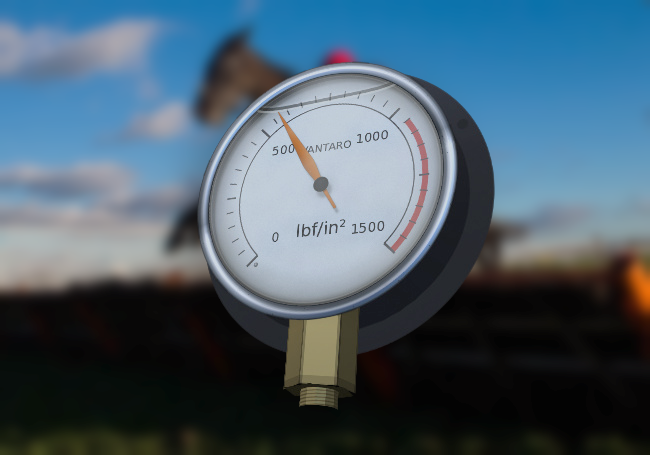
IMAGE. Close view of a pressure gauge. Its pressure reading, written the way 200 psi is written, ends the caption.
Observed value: 575 psi
